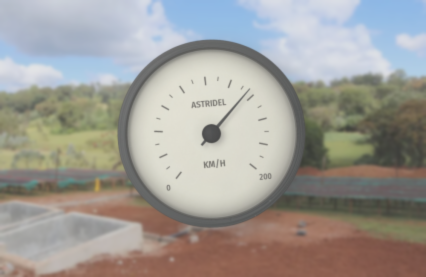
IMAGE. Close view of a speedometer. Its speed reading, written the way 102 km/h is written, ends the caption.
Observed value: 135 km/h
